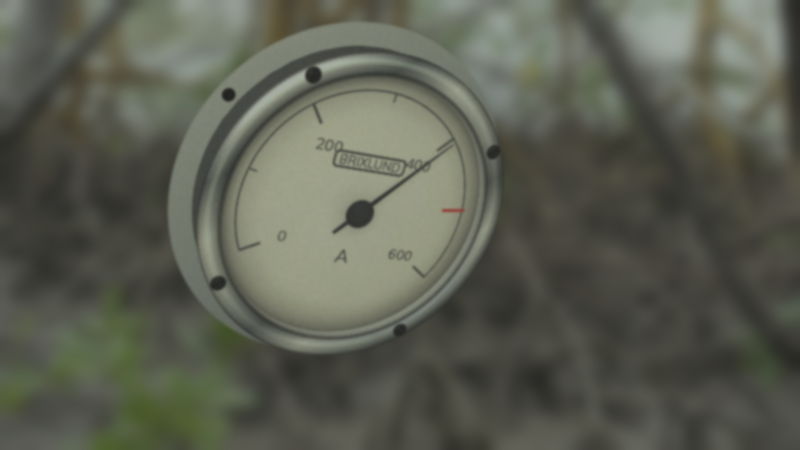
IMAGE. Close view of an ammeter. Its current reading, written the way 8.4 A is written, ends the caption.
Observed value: 400 A
